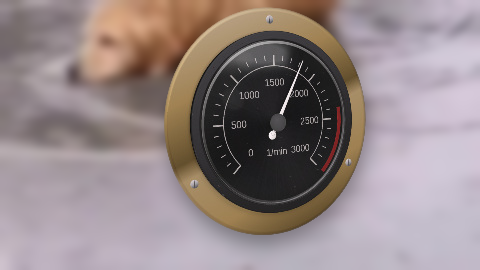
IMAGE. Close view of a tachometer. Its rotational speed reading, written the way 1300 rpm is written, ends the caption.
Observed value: 1800 rpm
